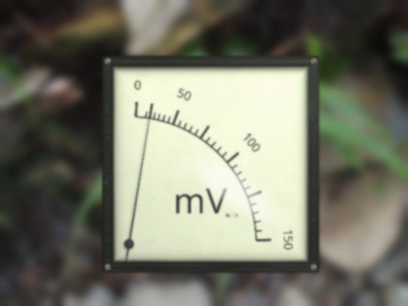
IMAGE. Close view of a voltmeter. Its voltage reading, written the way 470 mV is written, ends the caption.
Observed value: 25 mV
